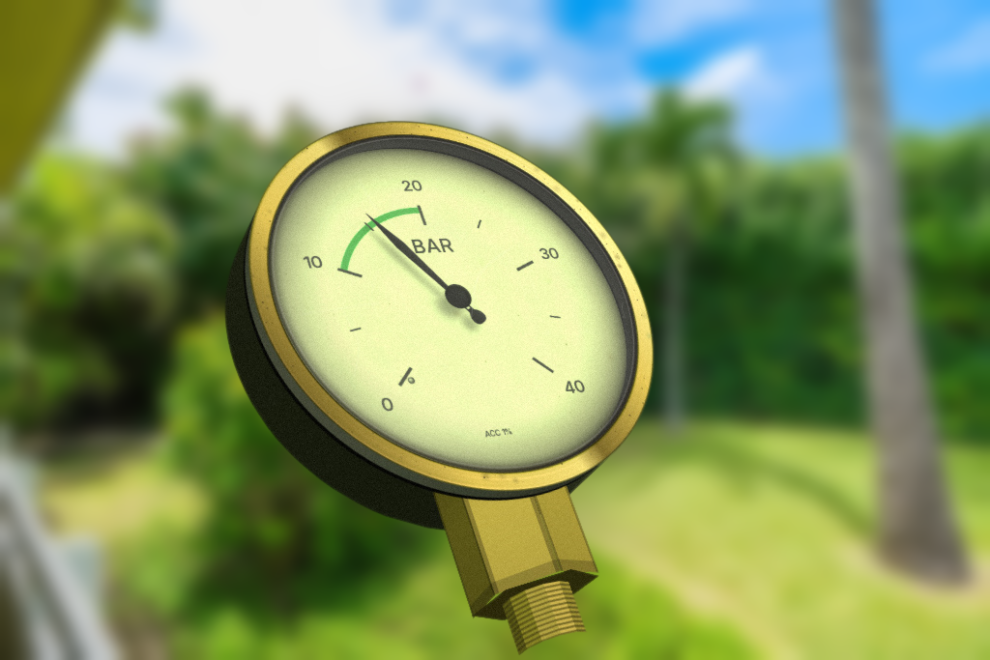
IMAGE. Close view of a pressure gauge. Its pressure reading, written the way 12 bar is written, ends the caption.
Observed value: 15 bar
